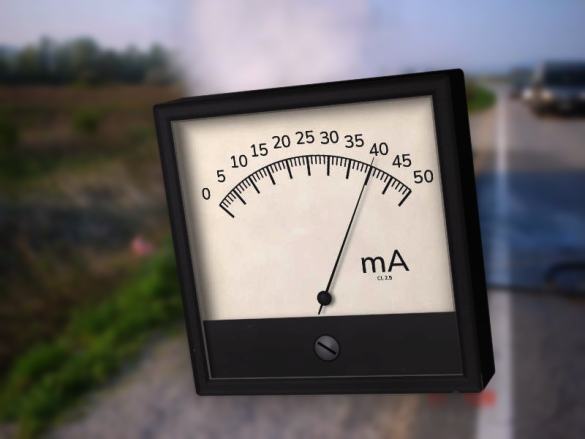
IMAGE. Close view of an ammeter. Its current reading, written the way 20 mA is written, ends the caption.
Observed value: 40 mA
